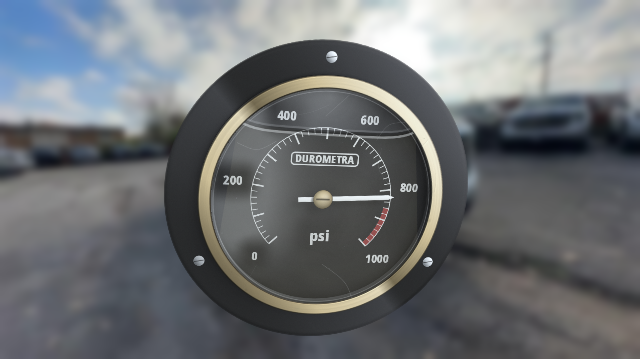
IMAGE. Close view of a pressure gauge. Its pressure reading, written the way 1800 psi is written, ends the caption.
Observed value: 820 psi
